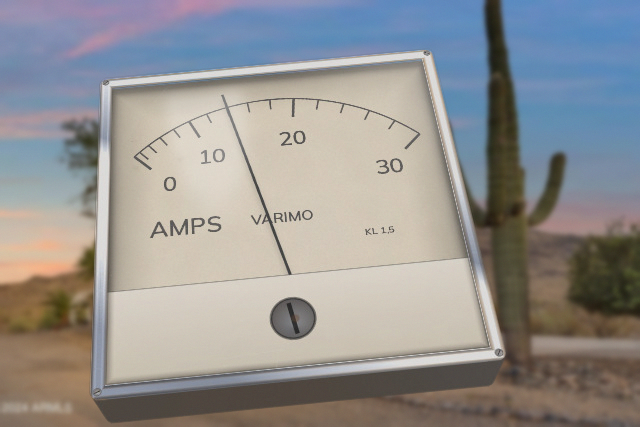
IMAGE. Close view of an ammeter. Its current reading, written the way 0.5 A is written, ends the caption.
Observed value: 14 A
